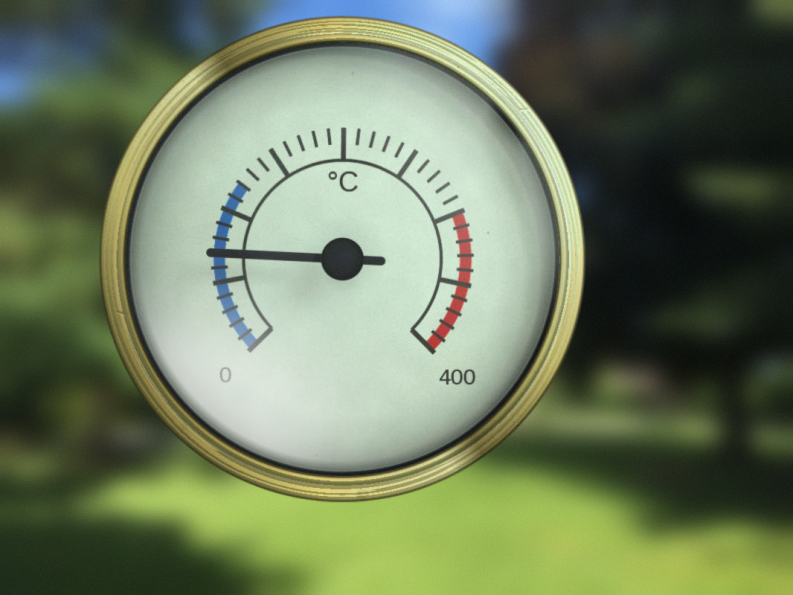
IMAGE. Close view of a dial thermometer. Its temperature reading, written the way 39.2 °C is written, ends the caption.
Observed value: 70 °C
